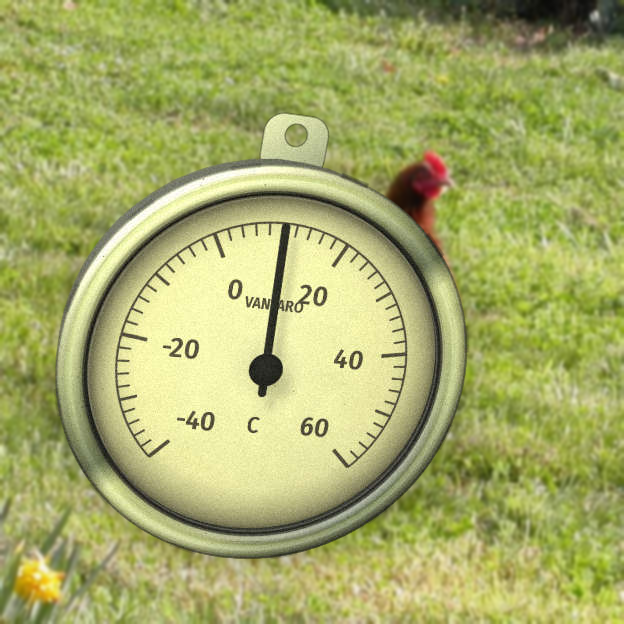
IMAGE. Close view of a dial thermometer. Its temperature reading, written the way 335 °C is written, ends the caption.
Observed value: 10 °C
